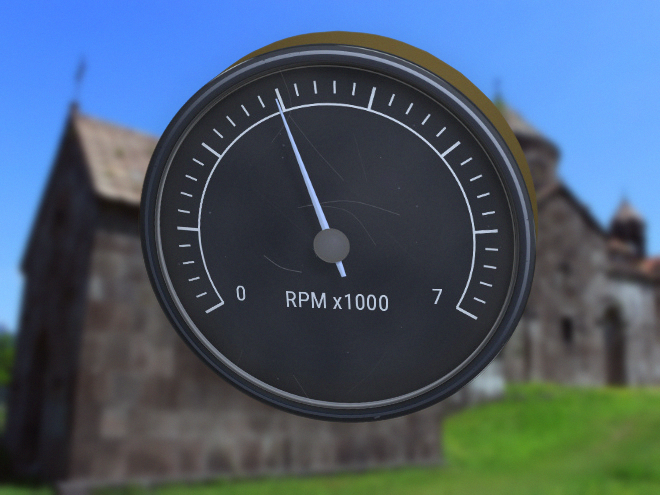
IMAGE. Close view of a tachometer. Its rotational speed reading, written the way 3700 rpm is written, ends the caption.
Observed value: 3000 rpm
